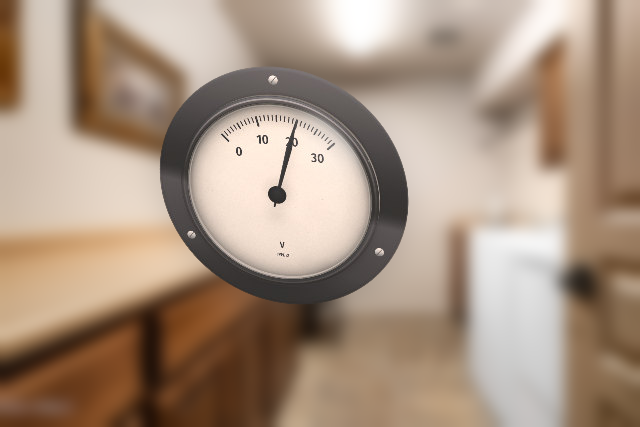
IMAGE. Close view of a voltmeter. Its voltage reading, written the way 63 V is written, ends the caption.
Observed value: 20 V
